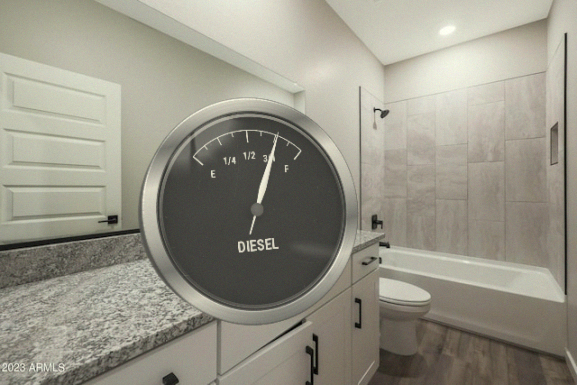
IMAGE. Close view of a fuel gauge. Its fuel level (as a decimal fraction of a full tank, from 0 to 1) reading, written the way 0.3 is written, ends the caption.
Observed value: 0.75
